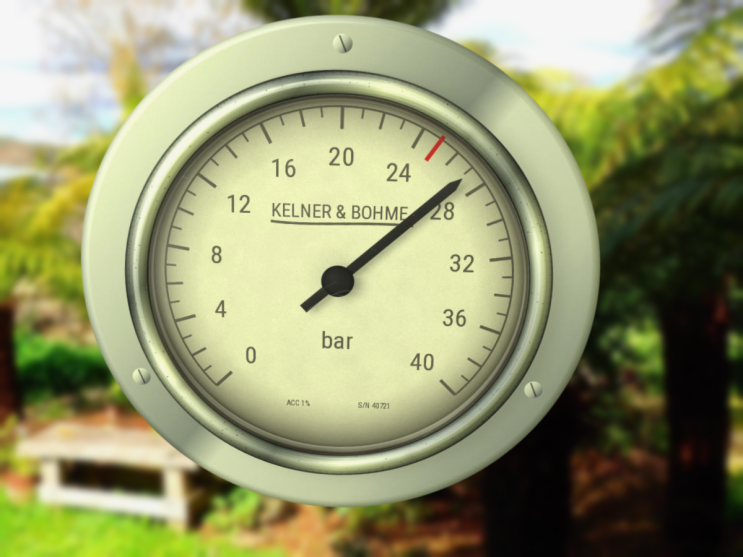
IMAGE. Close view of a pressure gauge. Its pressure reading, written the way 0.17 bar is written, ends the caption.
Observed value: 27 bar
